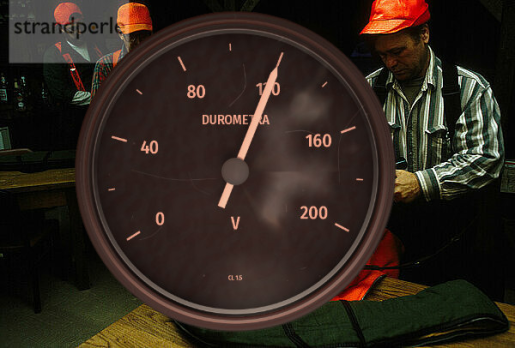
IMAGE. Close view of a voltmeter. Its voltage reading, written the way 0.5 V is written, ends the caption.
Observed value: 120 V
